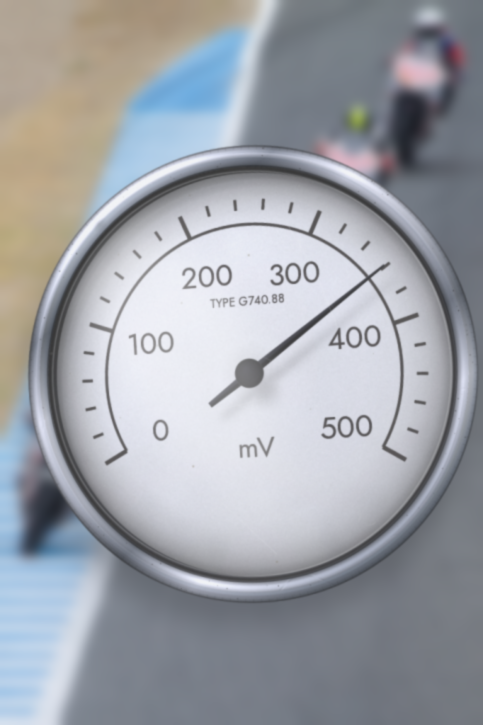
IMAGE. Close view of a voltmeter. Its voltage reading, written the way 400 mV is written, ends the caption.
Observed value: 360 mV
